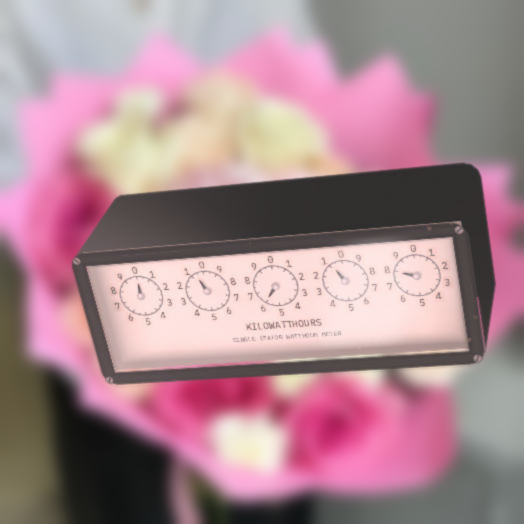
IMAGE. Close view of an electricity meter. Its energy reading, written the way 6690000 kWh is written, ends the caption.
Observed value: 608 kWh
